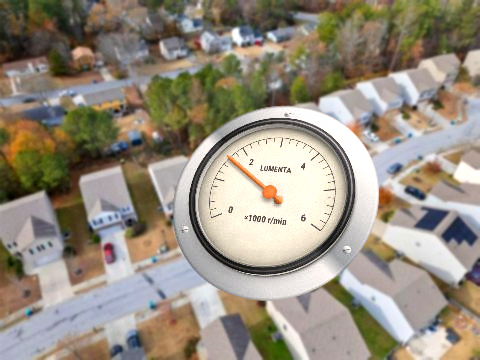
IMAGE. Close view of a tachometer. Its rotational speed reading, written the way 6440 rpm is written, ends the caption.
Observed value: 1600 rpm
